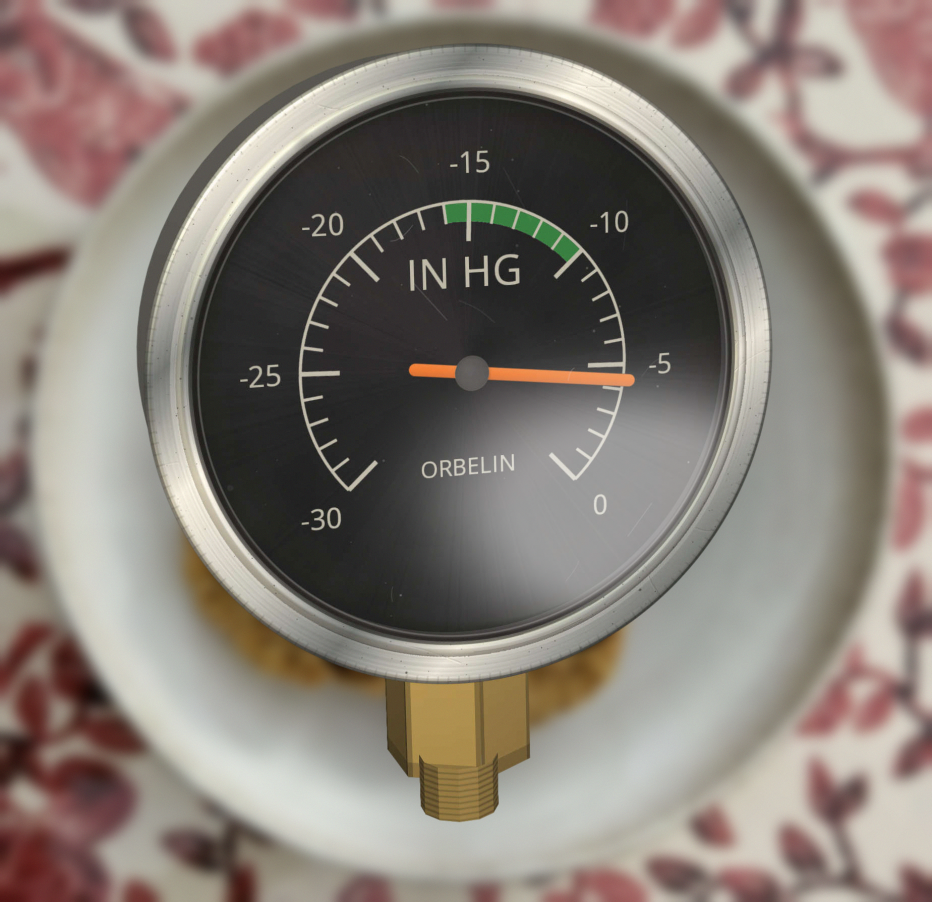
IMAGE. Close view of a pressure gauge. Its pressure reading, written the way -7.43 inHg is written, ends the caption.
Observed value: -4.5 inHg
